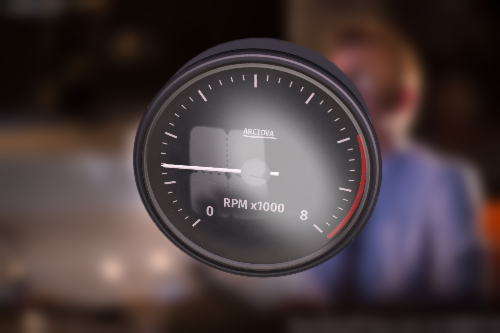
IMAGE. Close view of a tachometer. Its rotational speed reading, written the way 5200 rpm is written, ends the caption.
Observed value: 1400 rpm
